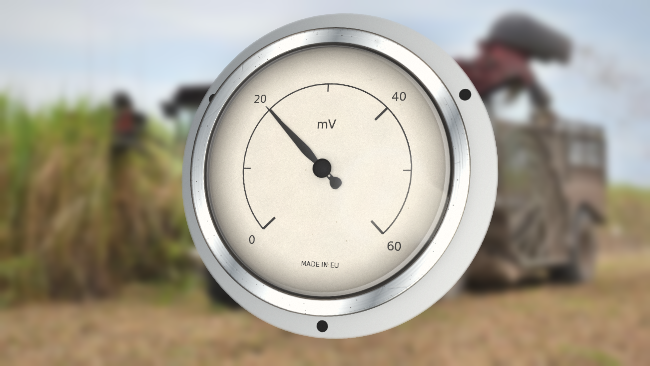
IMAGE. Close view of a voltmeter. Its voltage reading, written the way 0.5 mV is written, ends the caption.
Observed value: 20 mV
